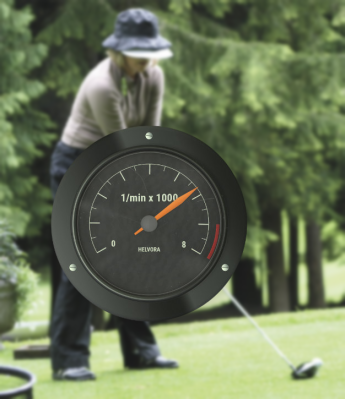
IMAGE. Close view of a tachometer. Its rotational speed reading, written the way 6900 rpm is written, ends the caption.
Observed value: 5750 rpm
